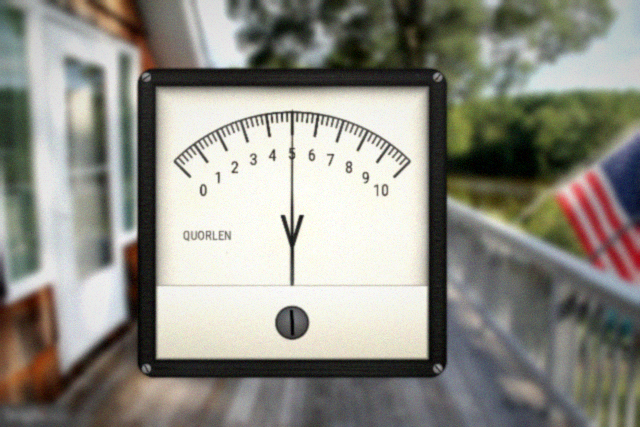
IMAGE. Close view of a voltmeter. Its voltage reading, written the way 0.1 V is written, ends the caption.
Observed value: 5 V
